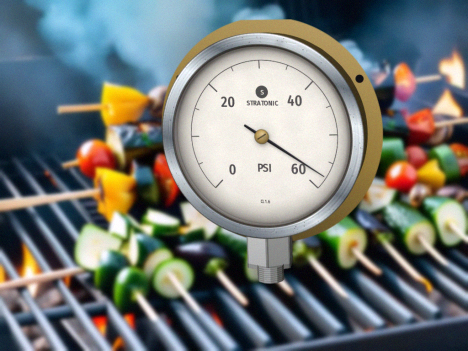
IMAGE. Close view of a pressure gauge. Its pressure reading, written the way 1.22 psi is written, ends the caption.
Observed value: 57.5 psi
